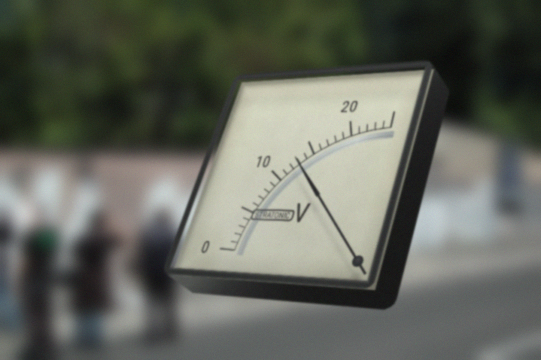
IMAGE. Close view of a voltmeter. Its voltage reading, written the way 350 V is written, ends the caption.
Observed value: 13 V
